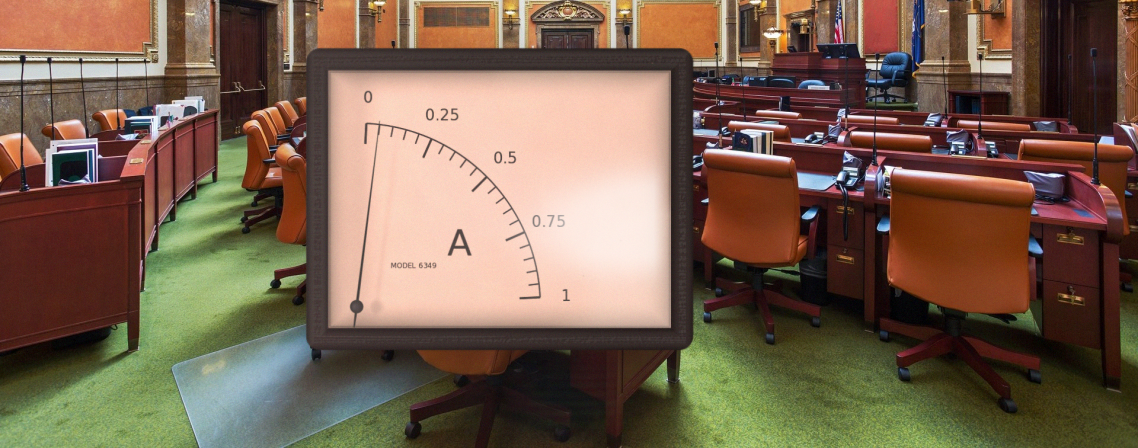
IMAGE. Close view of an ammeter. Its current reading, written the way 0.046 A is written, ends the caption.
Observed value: 0.05 A
